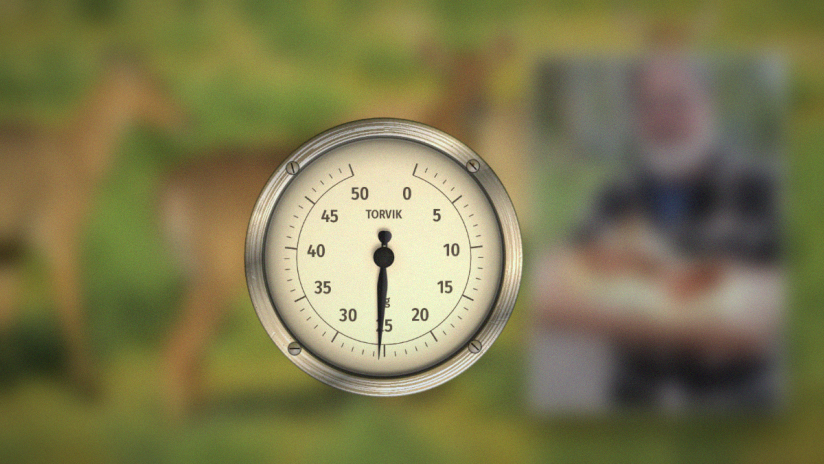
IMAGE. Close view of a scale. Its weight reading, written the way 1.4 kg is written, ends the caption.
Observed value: 25.5 kg
